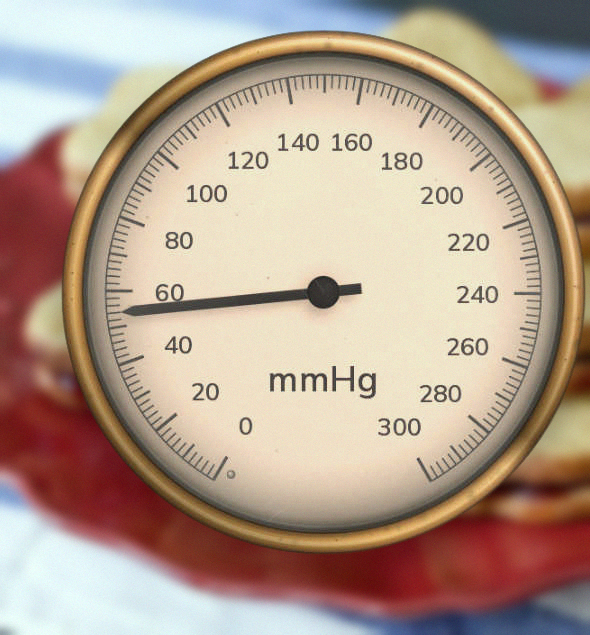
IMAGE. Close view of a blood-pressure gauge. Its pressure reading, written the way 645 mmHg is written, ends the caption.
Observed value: 54 mmHg
